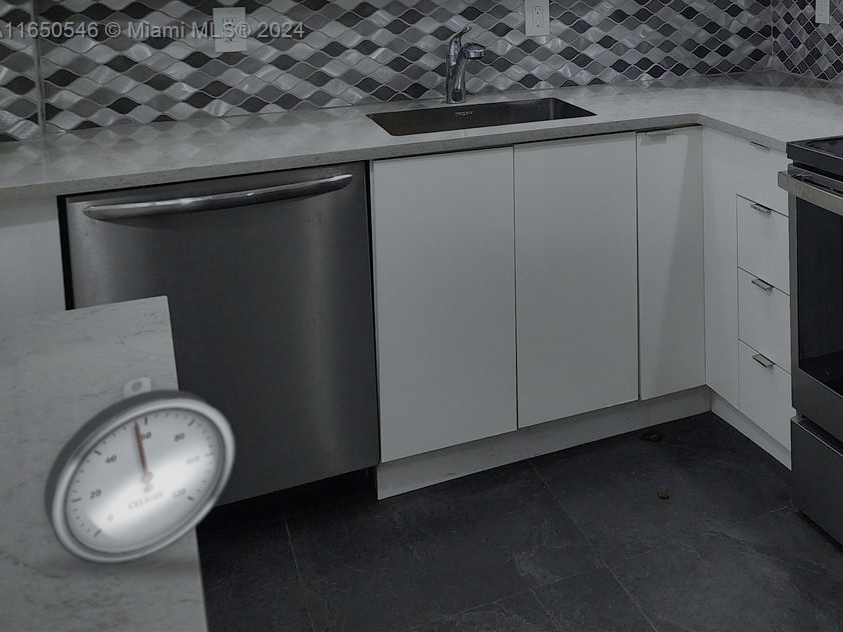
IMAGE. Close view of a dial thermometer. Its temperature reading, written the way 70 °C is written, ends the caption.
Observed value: 56 °C
